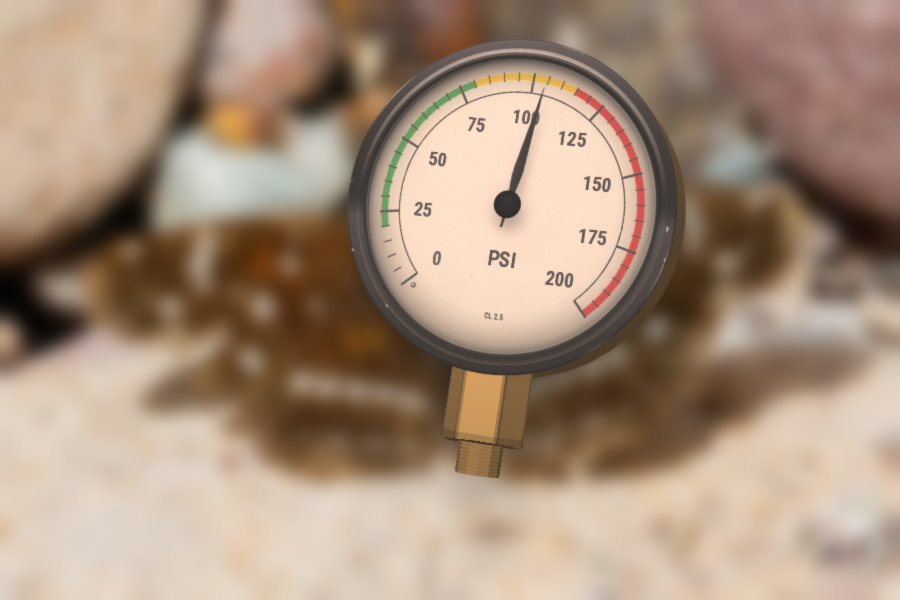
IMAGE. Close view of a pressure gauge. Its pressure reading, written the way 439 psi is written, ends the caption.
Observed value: 105 psi
